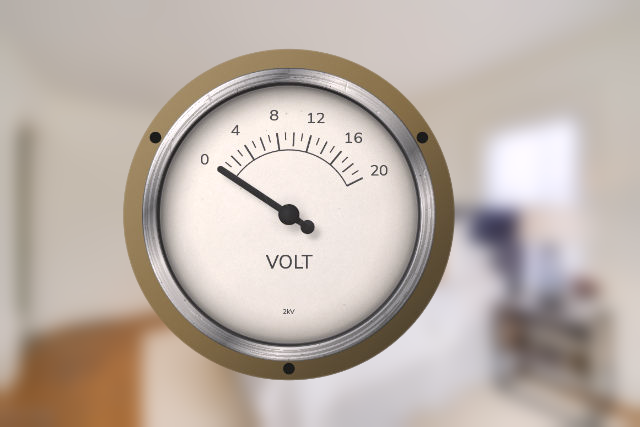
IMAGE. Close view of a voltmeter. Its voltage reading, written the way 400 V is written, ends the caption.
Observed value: 0 V
